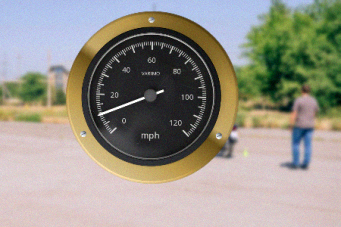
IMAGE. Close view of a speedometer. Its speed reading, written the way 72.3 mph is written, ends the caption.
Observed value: 10 mph
